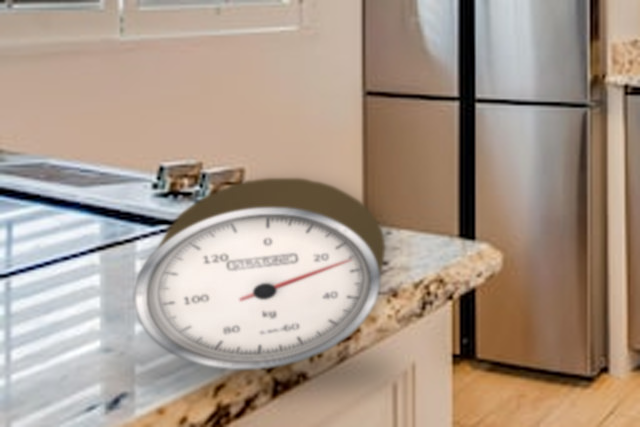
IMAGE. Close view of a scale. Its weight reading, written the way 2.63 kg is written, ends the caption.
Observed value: 25 kg
